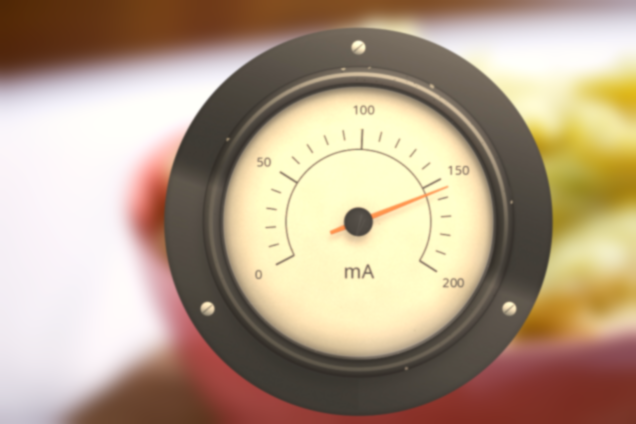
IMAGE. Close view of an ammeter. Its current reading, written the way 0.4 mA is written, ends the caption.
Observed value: 155 mA
